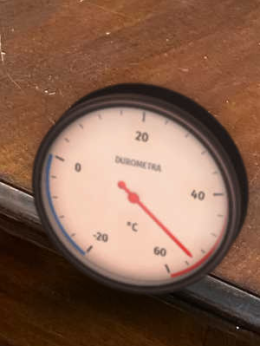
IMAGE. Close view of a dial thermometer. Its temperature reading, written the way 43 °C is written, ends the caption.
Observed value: 54 °C
